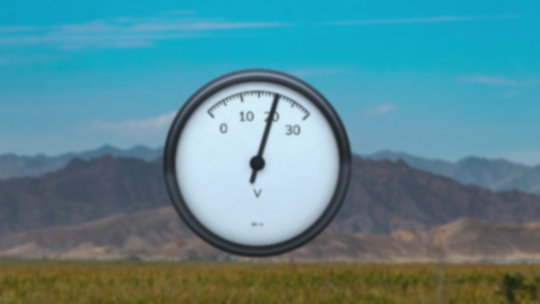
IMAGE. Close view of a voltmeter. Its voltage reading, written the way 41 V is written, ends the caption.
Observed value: 20 V
